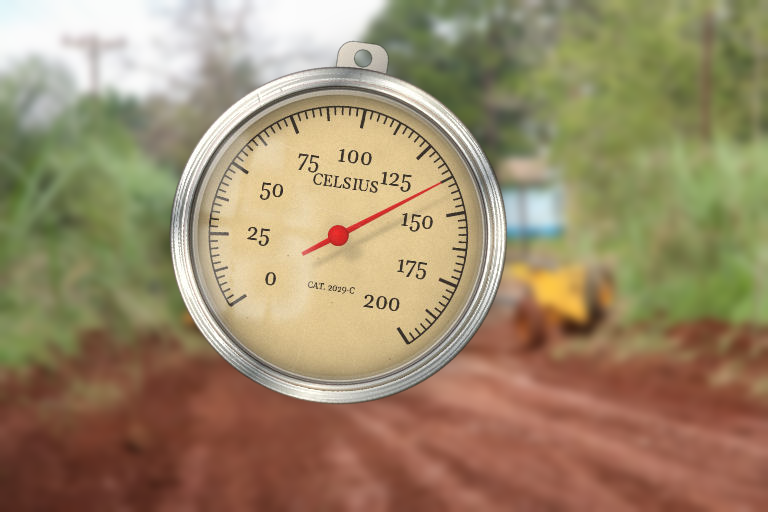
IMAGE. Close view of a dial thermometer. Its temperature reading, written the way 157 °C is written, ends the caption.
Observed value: 137.5 °C
